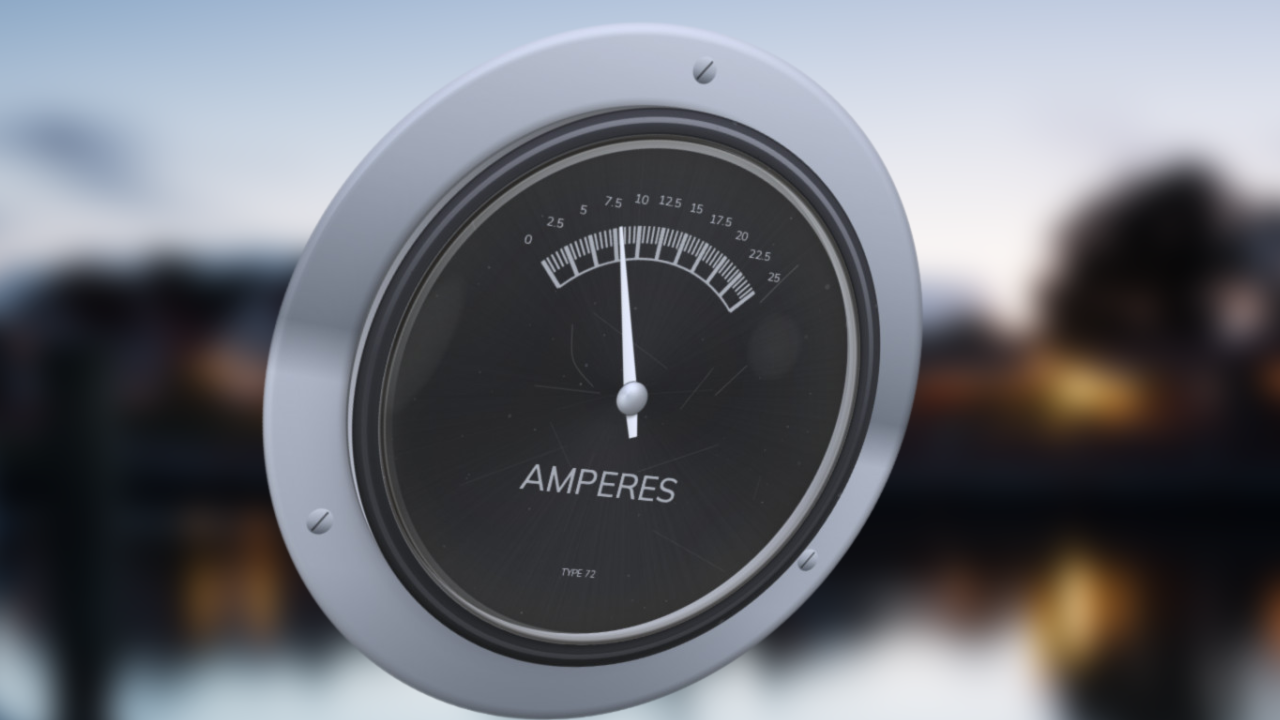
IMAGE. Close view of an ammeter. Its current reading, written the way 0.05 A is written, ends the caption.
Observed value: 7.5 A
